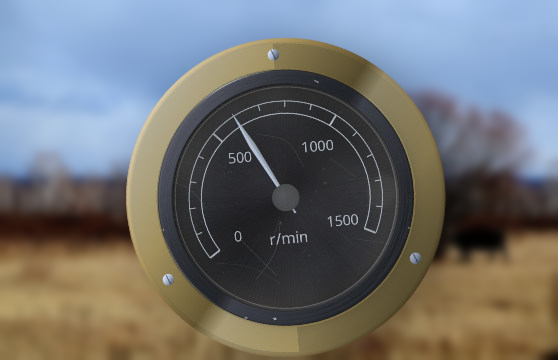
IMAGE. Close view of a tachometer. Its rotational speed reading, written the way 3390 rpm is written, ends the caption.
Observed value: 600 rpm
